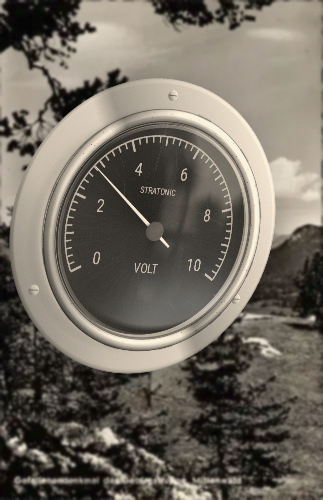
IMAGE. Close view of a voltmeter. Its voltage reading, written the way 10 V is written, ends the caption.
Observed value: 2.8 V
